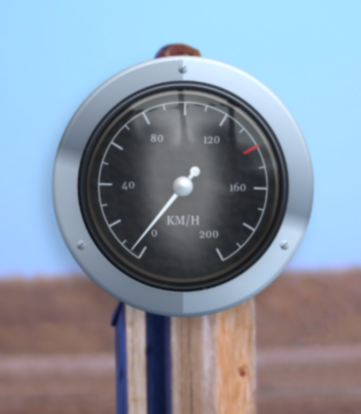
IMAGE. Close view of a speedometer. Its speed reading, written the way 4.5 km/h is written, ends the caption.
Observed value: 5 km/h
